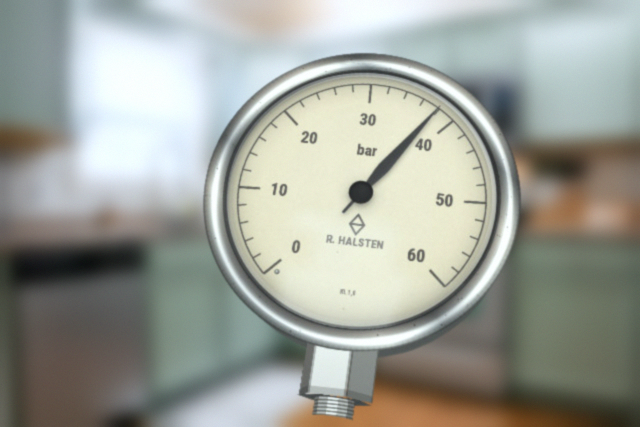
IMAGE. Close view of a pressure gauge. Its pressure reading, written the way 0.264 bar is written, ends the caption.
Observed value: 38 bar
